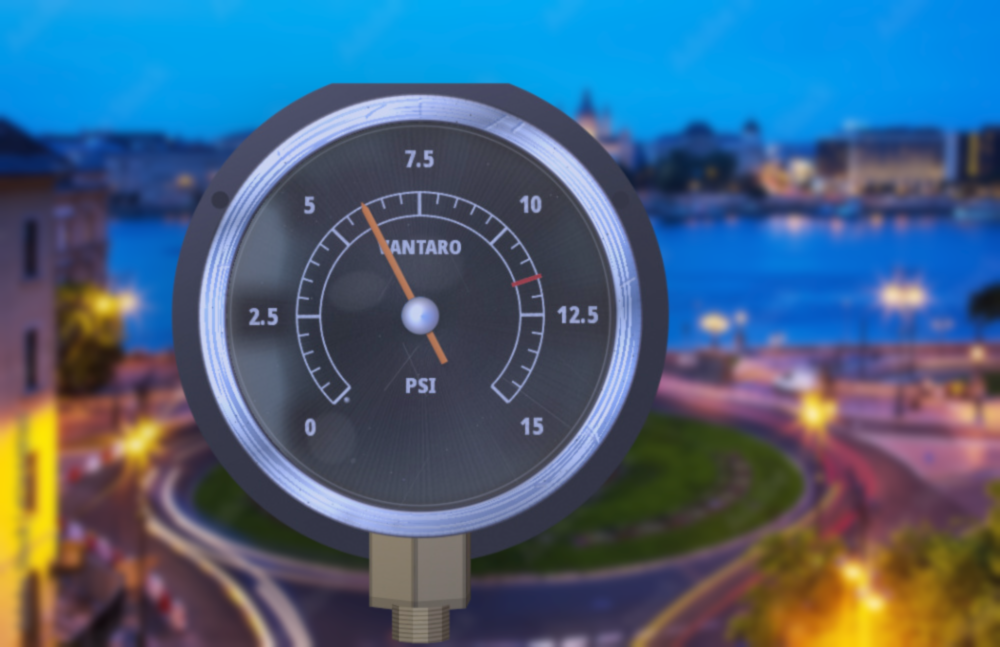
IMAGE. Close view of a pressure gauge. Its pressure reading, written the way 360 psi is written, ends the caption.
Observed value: 6 psi
